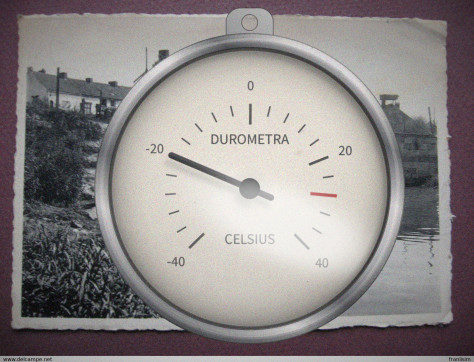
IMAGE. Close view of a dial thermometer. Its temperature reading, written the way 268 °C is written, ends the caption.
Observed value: -20 °C
